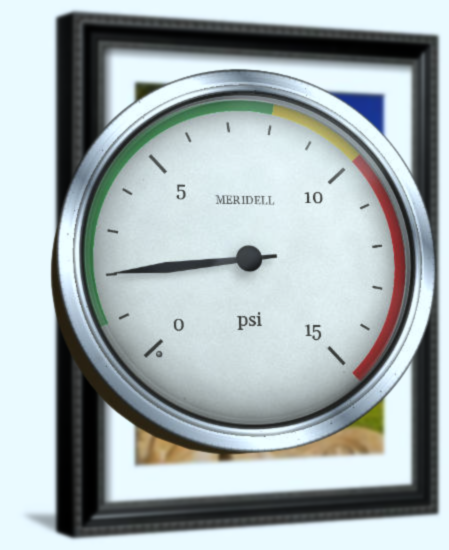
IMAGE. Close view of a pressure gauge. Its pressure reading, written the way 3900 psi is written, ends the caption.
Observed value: 2 psi
